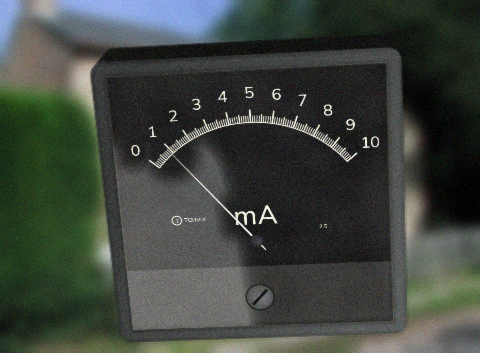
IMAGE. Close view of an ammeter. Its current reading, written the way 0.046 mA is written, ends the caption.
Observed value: 1 mA
